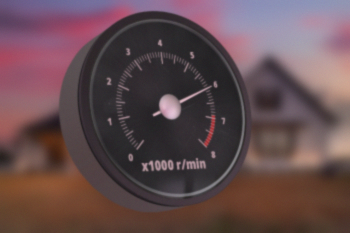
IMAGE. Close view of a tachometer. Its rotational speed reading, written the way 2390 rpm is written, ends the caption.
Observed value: 6000 rpm
